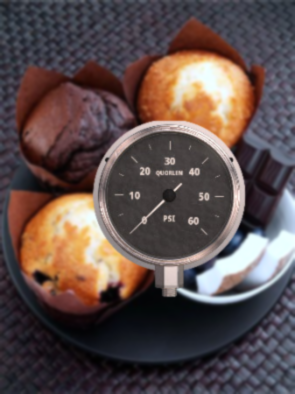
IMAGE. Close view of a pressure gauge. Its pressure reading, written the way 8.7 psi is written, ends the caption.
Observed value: 0 psi
